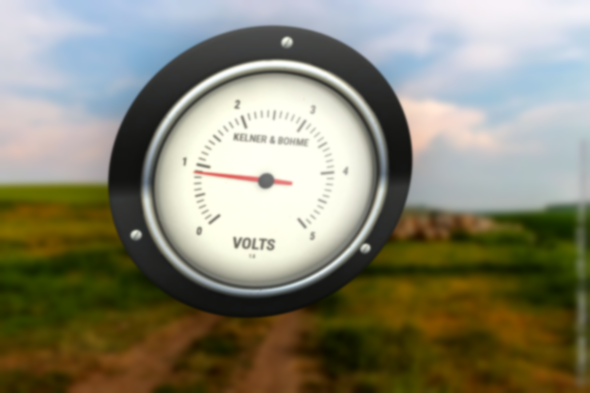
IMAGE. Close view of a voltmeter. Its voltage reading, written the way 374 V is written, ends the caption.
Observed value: 0.9 V
